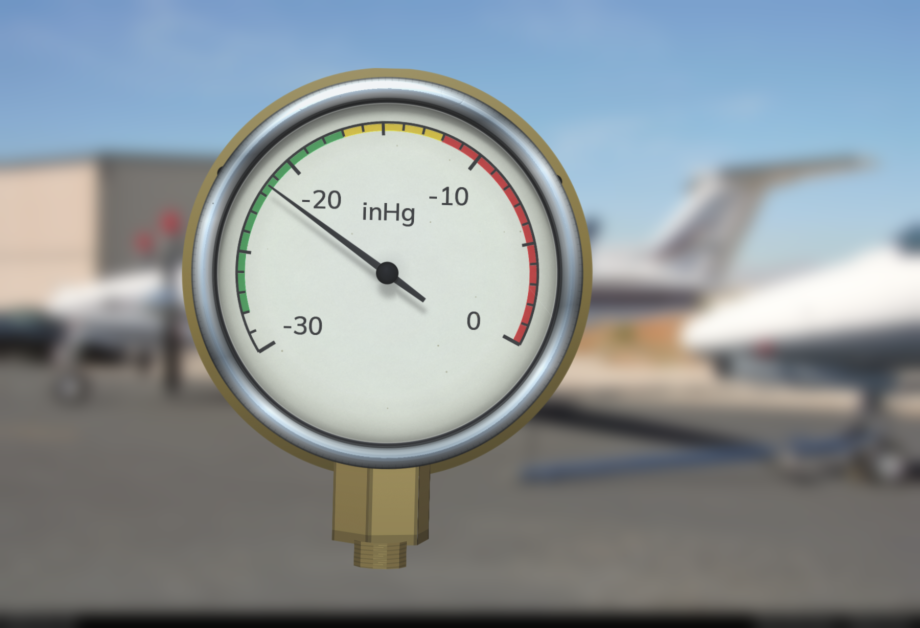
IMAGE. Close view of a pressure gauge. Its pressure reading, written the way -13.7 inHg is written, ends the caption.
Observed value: -21.5 inHg
